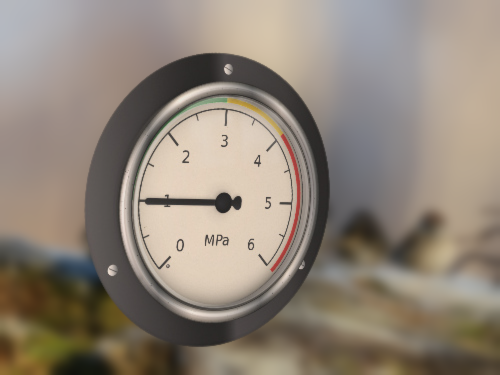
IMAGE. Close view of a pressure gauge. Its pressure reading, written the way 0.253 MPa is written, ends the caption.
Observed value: 1 MPa
